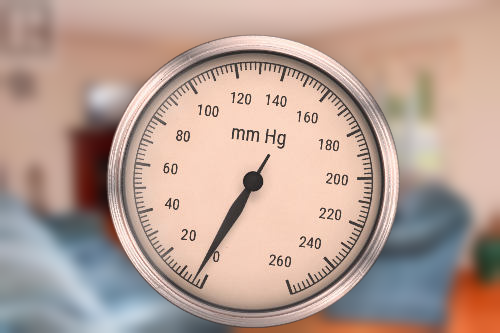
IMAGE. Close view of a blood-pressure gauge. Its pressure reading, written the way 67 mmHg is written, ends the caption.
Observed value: 4 mmHg
